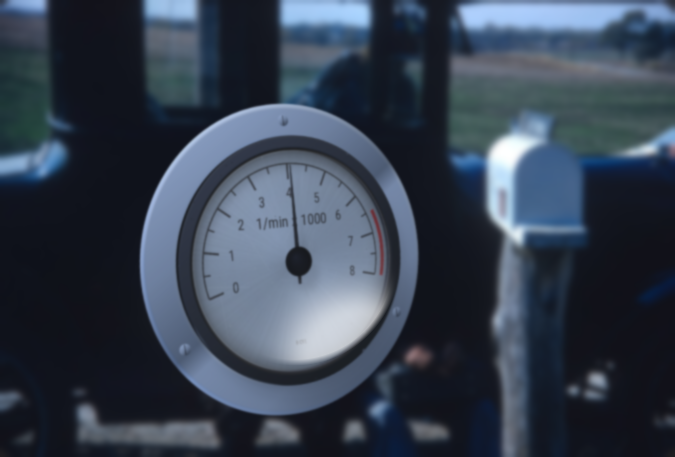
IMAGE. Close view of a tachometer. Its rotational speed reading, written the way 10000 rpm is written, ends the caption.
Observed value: 4000 rpm
